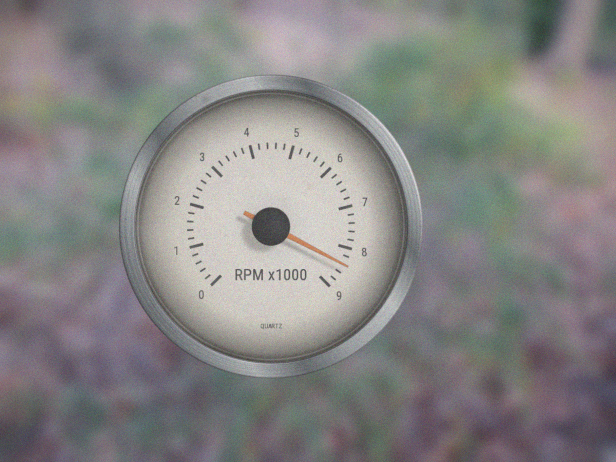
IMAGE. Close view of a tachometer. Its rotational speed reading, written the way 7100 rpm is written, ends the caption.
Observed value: 8400 rpm
